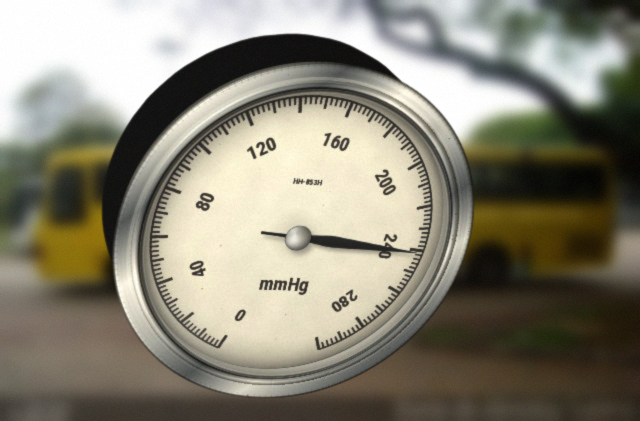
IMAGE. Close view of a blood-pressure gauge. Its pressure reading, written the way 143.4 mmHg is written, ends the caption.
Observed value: 240 mmHg
